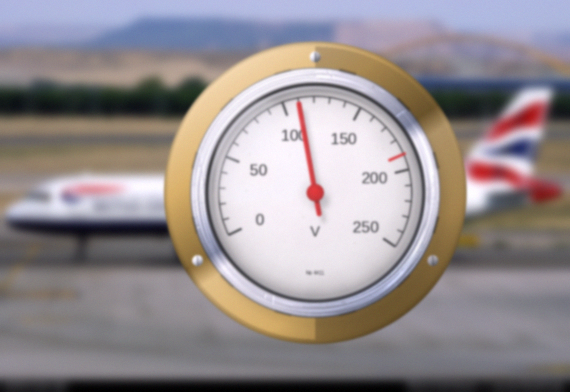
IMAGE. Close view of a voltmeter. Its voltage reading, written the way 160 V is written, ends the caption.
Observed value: 110 V
